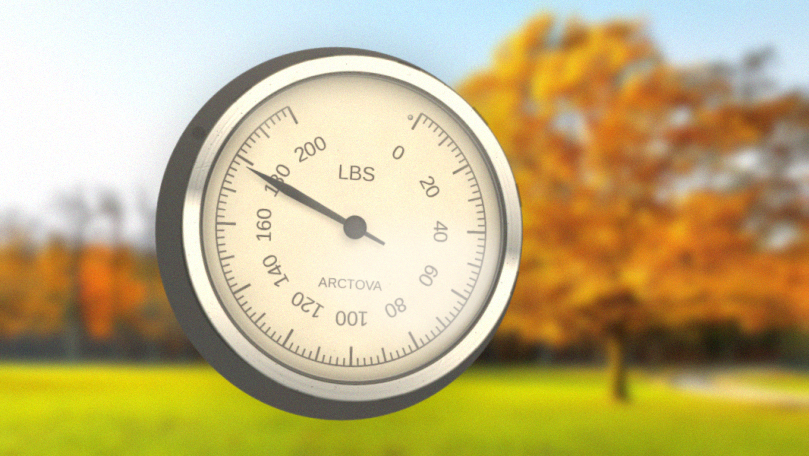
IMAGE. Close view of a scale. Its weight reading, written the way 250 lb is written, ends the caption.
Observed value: 178 lb
